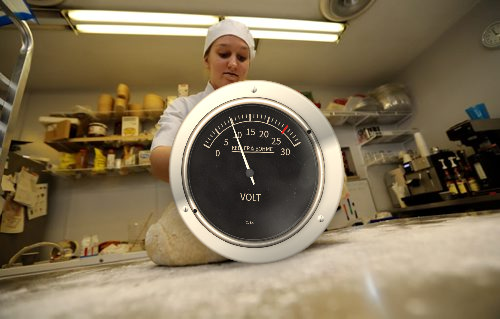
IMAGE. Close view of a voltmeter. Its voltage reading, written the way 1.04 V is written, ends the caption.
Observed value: 10 V
